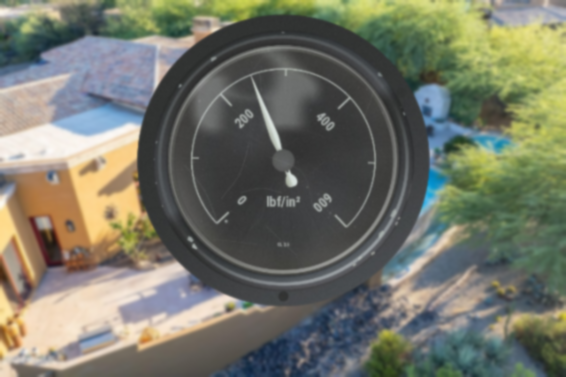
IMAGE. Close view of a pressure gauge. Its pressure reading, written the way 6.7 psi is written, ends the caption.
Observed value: 250 psi
